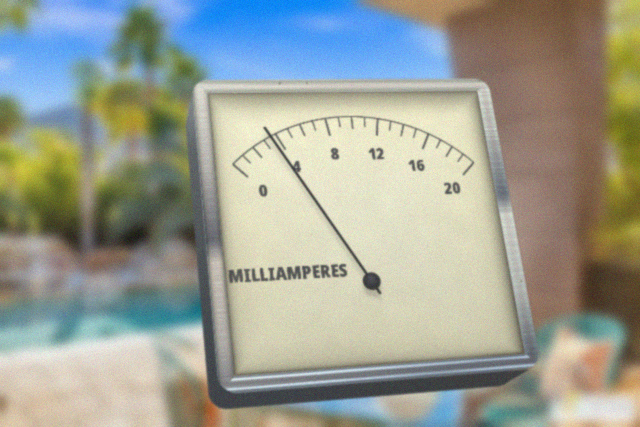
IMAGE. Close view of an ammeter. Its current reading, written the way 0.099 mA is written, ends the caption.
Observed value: 3.5 mA
